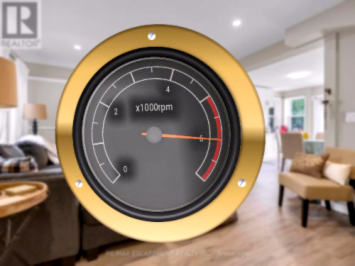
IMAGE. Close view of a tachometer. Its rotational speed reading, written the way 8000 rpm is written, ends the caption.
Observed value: 6000 rpm
